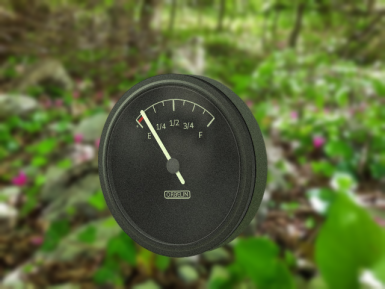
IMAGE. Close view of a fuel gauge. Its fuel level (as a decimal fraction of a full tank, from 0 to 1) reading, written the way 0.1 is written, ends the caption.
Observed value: 0.125
